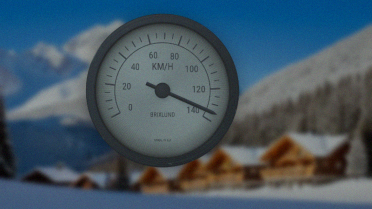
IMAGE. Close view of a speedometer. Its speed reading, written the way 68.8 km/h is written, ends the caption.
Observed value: 135 km/h
